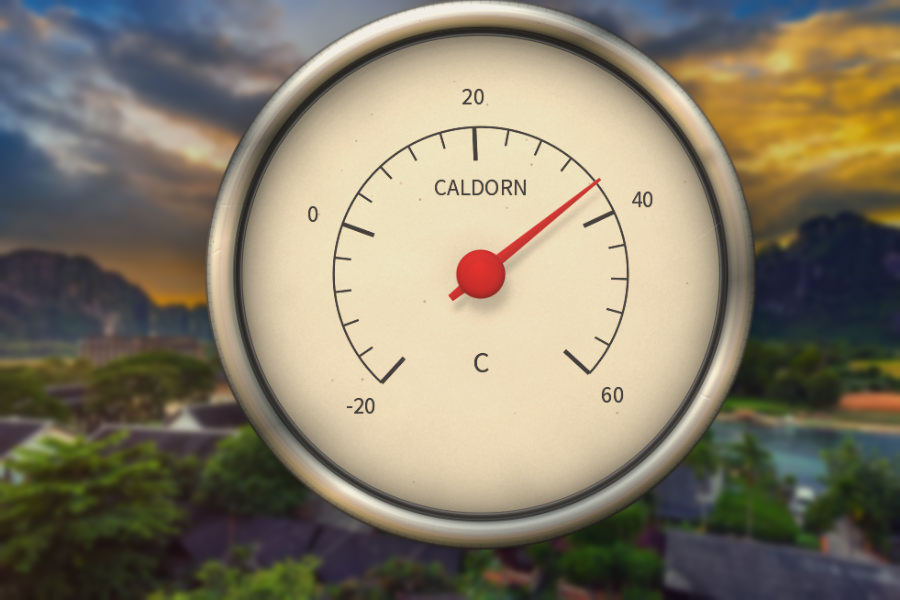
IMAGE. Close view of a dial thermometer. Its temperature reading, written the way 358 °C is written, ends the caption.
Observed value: 36 °C
